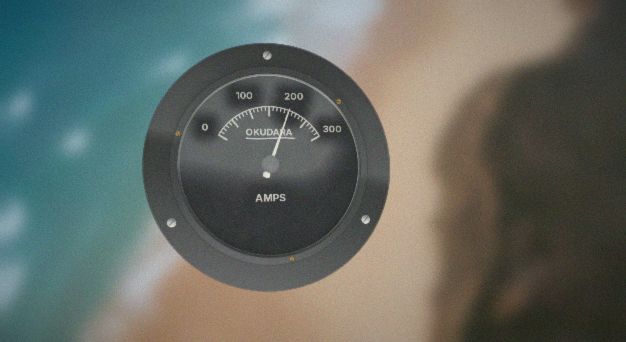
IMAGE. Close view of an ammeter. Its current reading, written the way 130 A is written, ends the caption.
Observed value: 200 A
